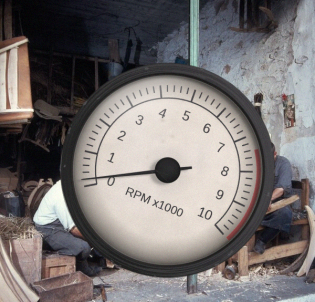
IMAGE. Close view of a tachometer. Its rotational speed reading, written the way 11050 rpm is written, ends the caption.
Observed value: 200 rpm
